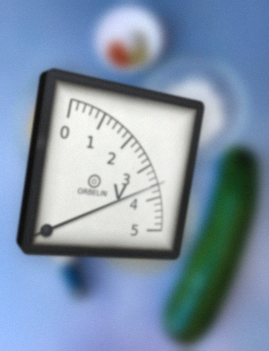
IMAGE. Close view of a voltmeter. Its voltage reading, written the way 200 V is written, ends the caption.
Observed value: 3.6 V
